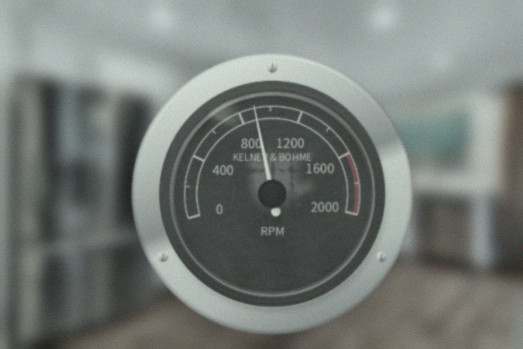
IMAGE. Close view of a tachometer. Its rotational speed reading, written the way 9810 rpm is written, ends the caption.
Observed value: 900 rpm
